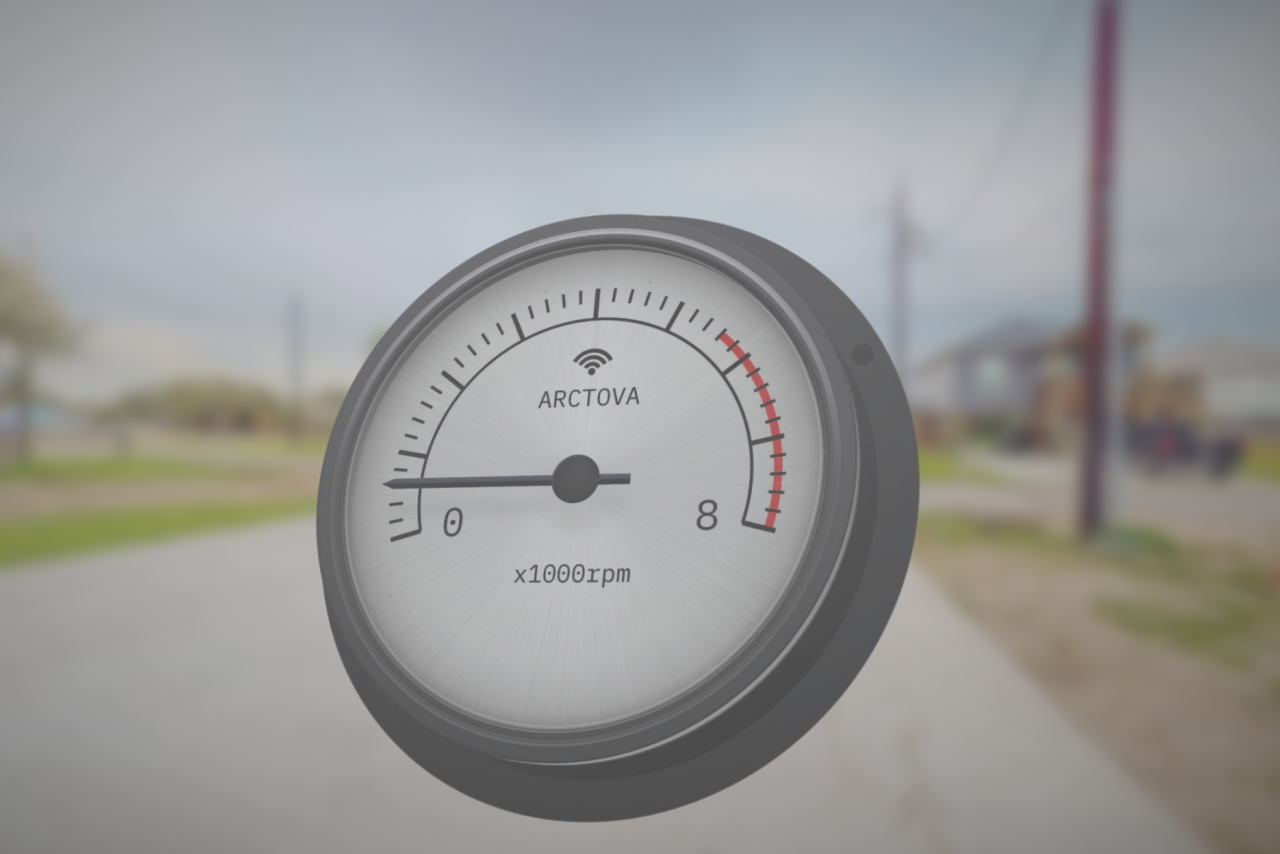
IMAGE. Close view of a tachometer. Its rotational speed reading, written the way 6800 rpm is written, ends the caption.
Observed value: 600 rpm
